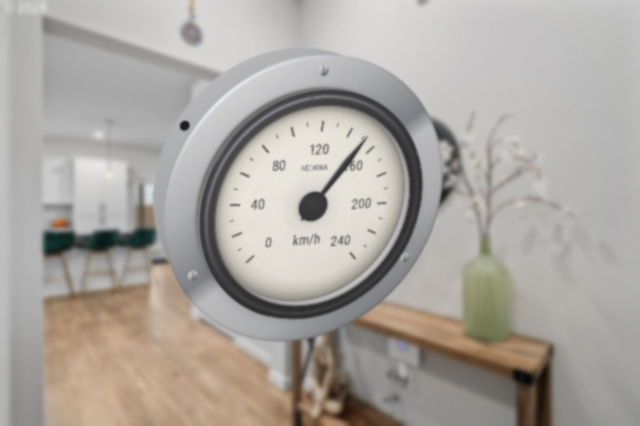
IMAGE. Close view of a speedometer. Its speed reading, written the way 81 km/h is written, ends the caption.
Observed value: 150 km/h
